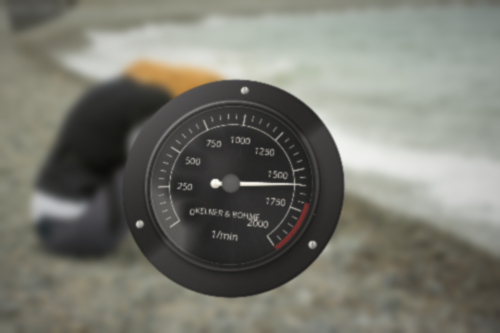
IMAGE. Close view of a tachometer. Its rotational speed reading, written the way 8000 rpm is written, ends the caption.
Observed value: 1600 rpm
